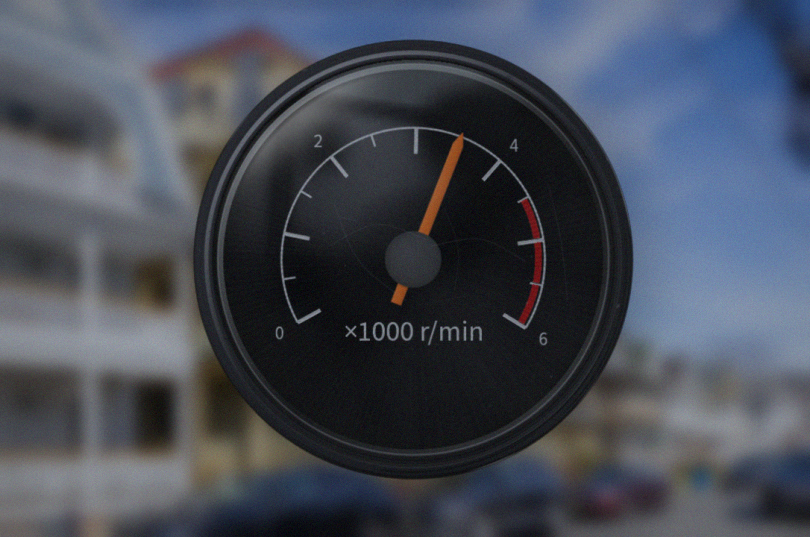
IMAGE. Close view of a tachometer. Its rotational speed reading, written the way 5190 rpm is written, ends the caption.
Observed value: 3500 rpm
